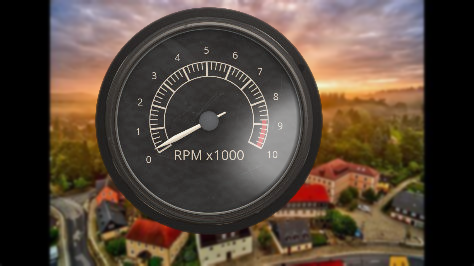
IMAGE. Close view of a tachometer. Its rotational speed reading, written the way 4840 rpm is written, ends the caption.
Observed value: 200 rpm
